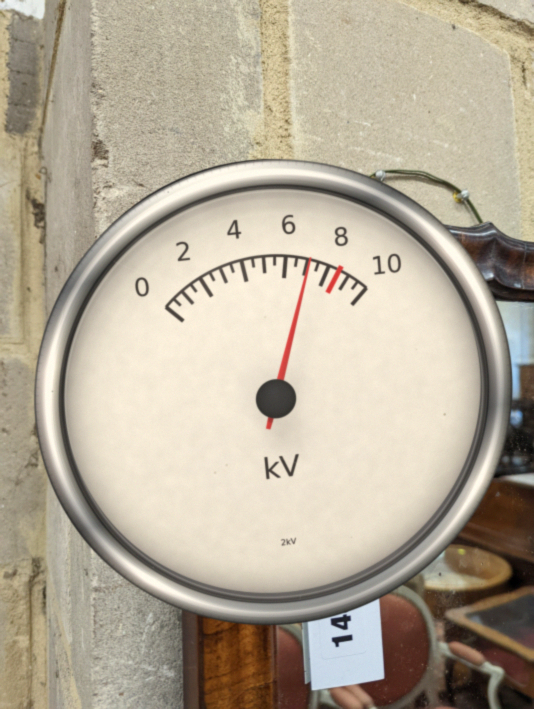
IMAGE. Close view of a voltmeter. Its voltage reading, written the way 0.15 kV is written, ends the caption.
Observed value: 7 kV
